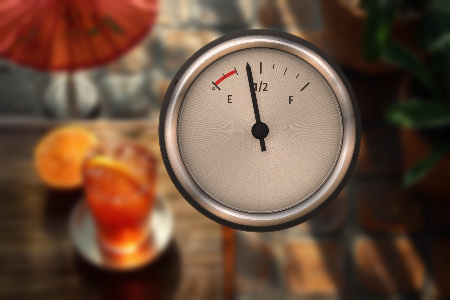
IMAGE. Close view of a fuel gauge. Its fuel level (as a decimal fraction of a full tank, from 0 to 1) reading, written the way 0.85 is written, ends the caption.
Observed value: 0.375
